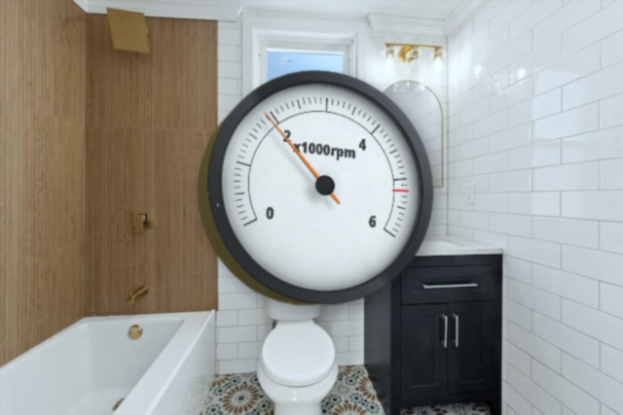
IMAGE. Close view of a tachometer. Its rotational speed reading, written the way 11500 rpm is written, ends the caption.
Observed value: 1900 rpm
